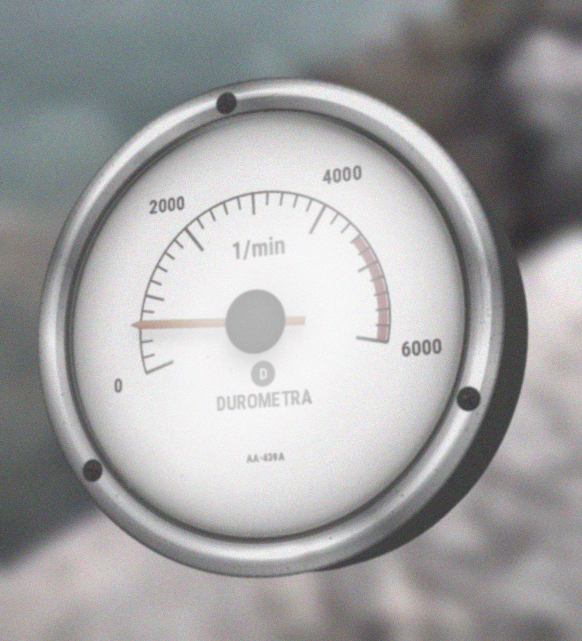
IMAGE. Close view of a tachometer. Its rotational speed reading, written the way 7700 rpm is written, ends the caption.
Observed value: 600 rpm
